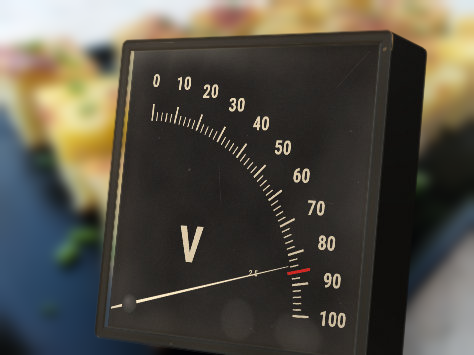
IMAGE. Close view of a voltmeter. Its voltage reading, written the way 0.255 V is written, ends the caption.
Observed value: 84 V
